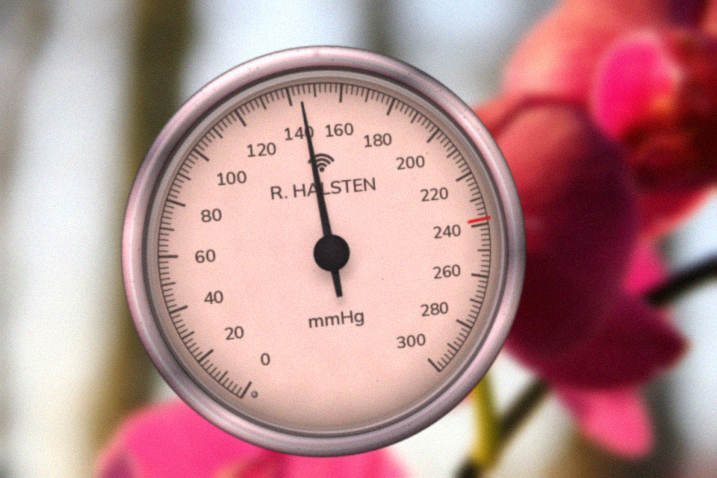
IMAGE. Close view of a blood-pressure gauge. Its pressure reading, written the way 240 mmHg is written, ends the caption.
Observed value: 144 mmHg
